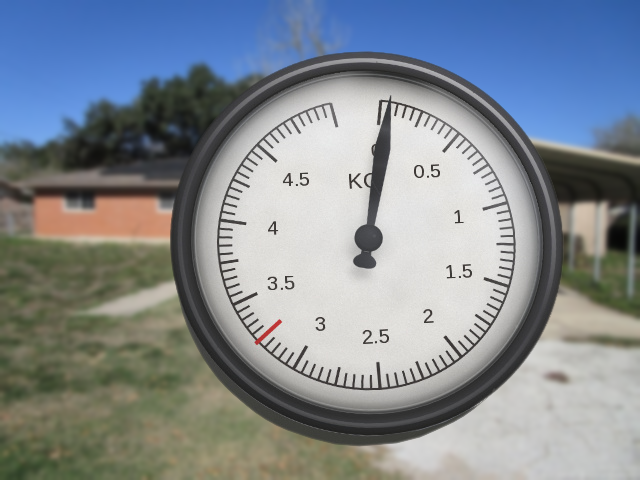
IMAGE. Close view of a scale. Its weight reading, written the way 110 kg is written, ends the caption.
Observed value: 0.05 kg
